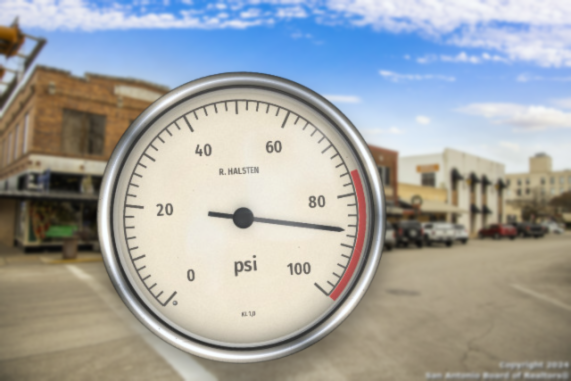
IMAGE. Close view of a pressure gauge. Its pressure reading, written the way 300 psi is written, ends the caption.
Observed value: 87 psi
